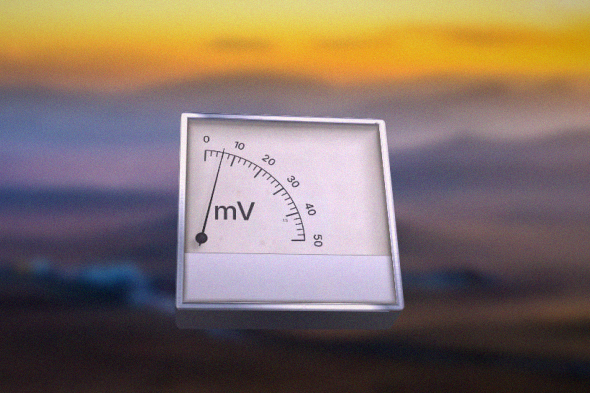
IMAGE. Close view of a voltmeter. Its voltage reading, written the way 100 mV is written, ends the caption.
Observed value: 6 mV
